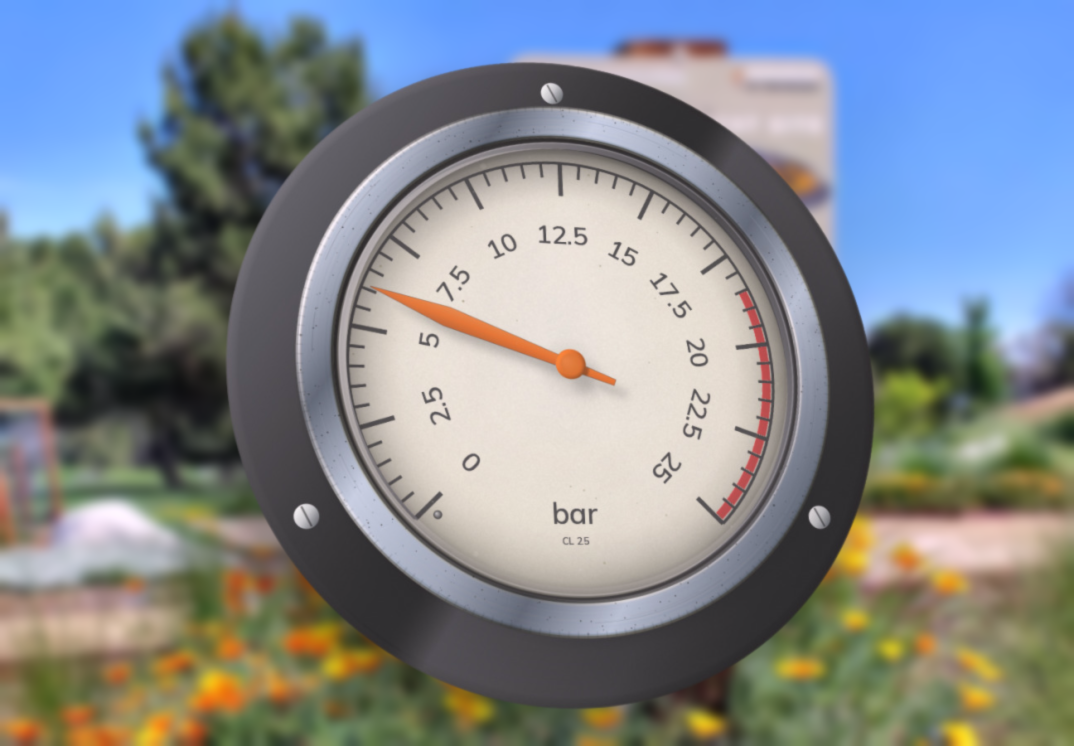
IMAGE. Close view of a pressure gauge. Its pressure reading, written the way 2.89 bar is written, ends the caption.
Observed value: 6 bar
